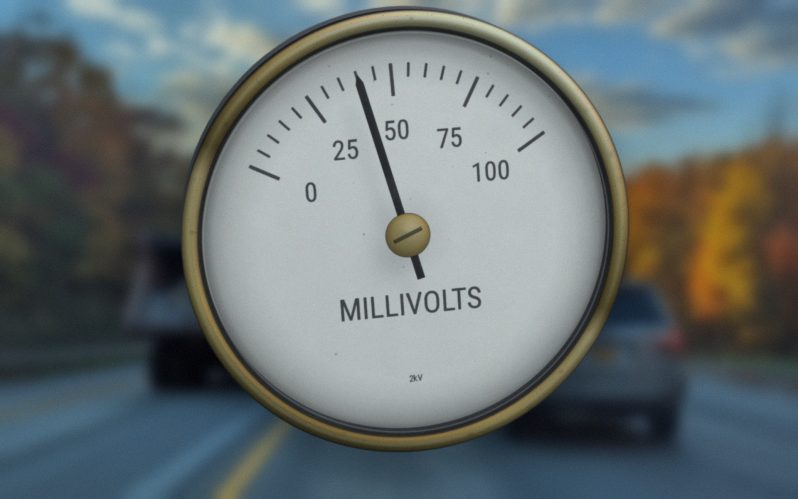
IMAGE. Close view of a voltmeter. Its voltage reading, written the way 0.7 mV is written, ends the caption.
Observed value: 40 mV
